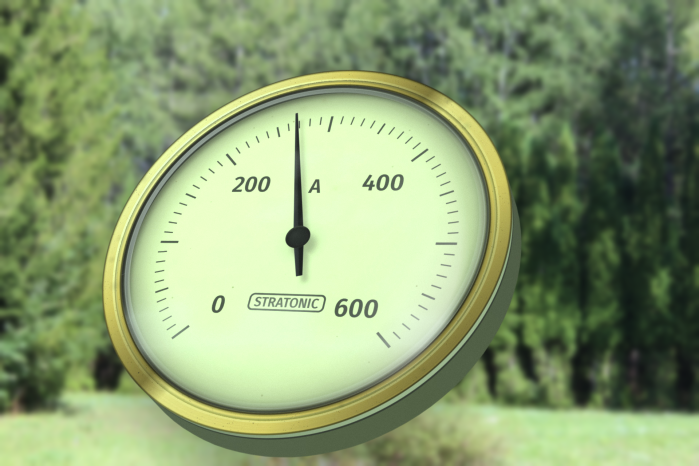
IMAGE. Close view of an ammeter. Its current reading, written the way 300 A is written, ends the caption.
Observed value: 270 A
